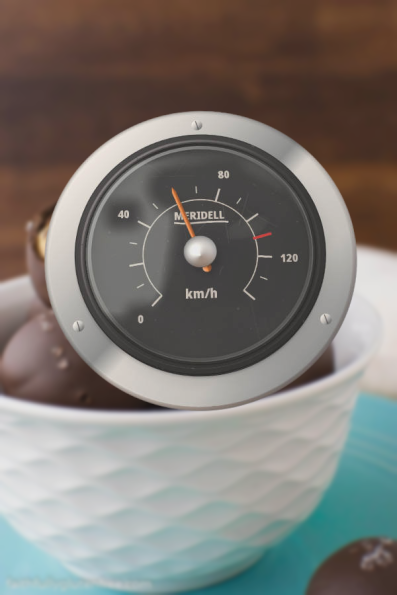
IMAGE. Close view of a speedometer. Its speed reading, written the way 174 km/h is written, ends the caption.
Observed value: 60 km/h
